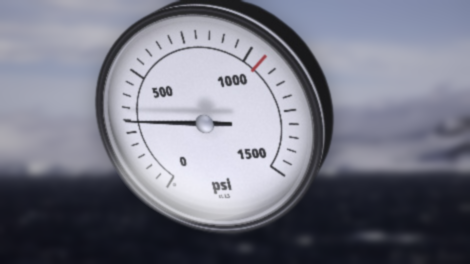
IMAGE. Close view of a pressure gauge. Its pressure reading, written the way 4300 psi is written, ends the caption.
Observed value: 300 psi
